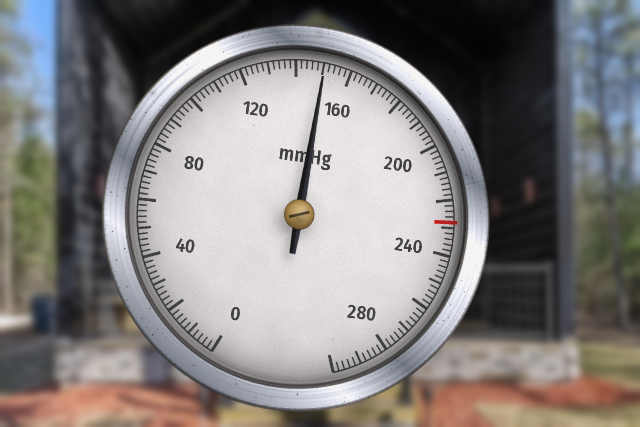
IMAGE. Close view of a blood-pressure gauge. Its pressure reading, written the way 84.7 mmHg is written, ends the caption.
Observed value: 150 mmHg
